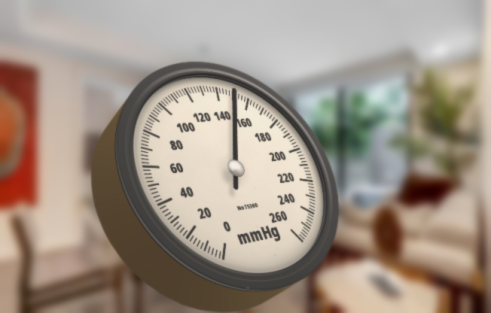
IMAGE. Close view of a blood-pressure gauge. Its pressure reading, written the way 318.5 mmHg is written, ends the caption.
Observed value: 150 mmHg
